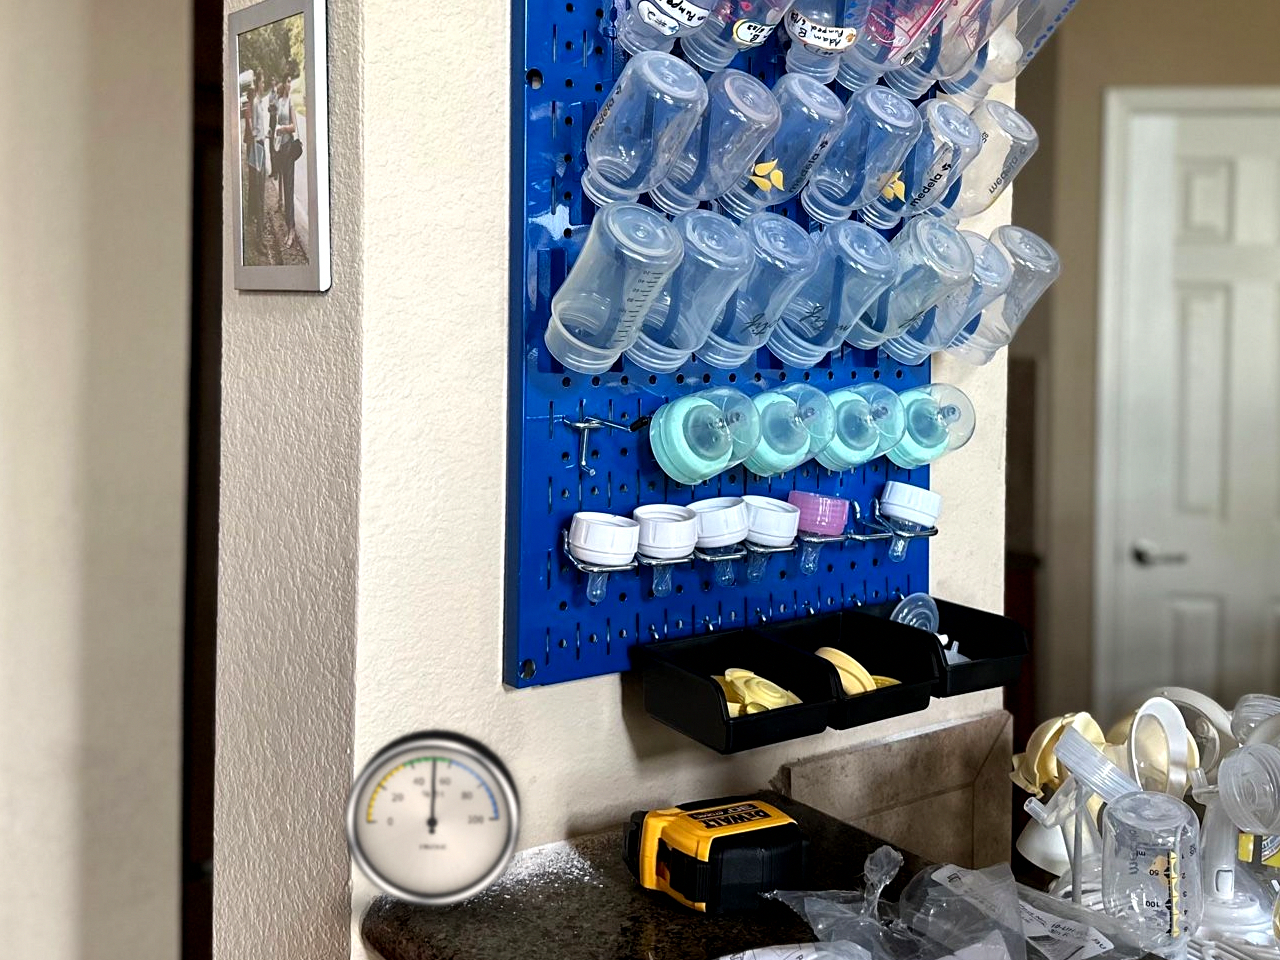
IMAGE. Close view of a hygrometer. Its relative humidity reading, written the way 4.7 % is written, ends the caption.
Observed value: 52 %
